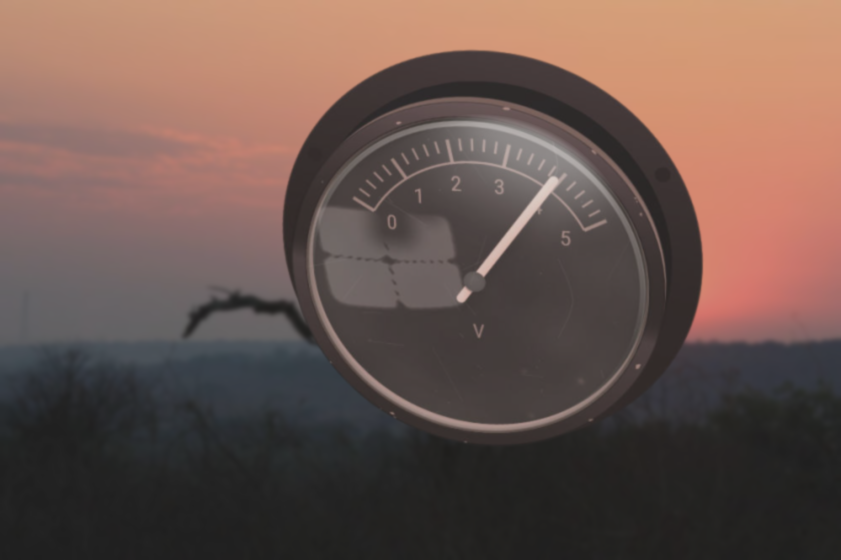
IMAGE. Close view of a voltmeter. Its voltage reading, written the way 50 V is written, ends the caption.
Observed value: 3.9 V
